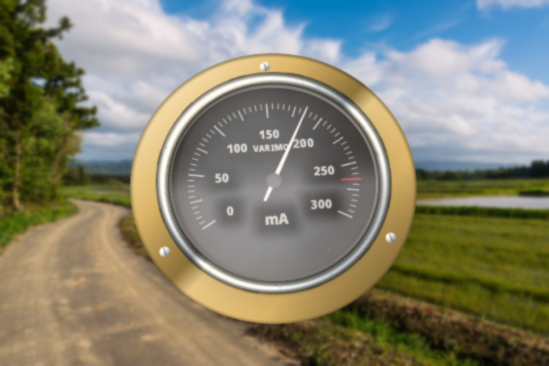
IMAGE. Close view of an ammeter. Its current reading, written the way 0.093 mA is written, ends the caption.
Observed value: 185 mA
